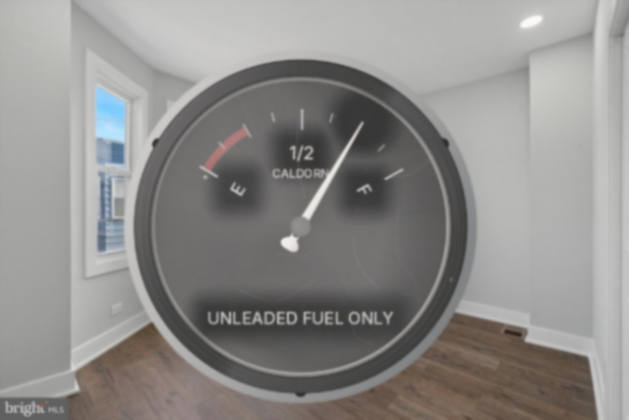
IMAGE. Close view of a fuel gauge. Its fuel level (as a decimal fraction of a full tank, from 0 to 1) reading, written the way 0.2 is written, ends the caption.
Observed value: 0.75
